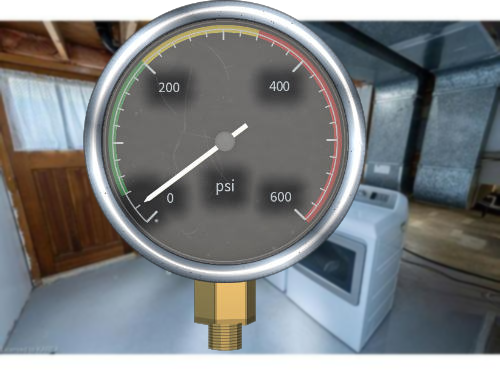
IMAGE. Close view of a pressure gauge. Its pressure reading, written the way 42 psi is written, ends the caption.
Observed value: 20 psi
